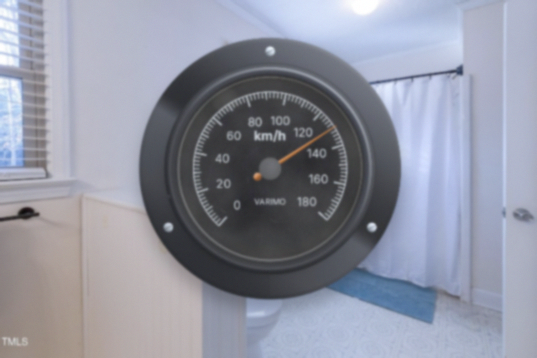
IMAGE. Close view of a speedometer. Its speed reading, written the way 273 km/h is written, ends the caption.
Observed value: 130 km/h
